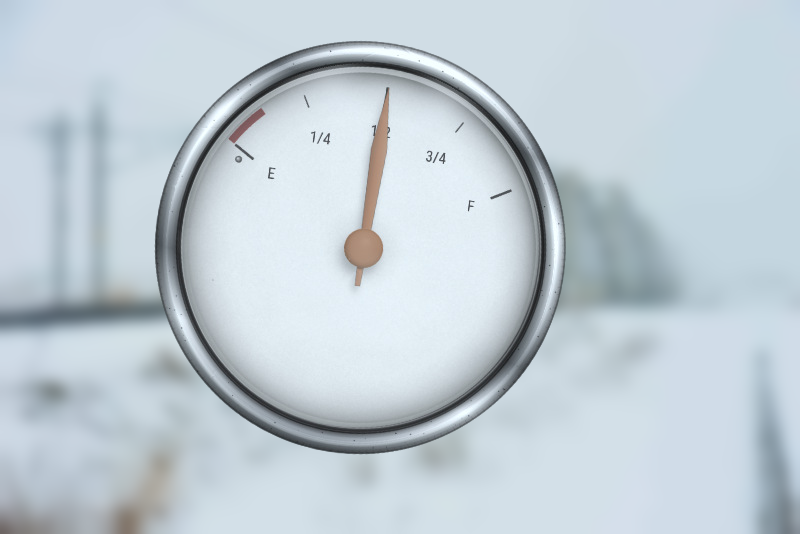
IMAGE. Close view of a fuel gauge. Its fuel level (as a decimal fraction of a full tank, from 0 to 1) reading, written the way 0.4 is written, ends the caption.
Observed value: 0.5
